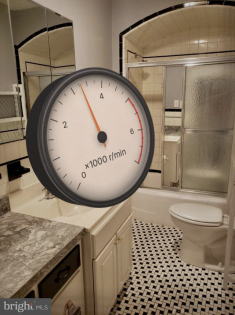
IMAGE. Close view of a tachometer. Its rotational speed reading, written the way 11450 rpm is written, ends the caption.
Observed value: 3250 rpm
